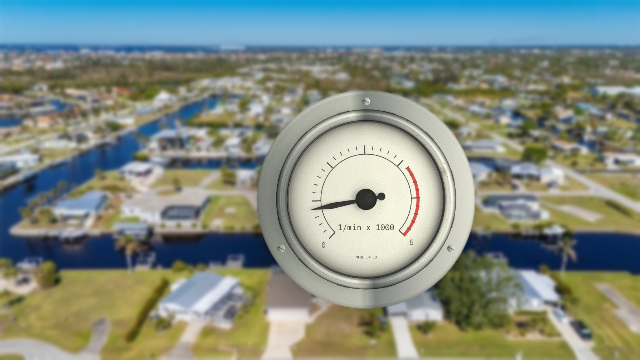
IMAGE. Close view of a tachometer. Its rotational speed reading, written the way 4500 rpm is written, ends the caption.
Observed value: 800 rpm
